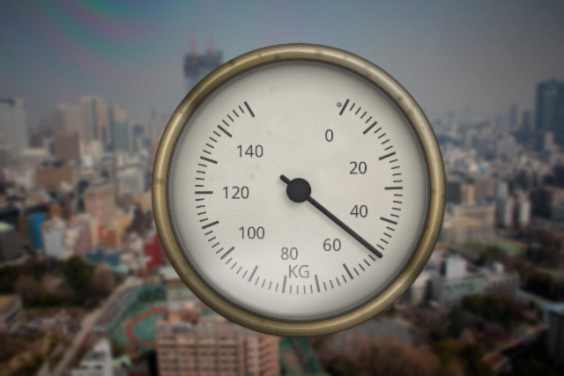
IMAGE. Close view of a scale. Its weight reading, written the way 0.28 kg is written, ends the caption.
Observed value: 50 kg
